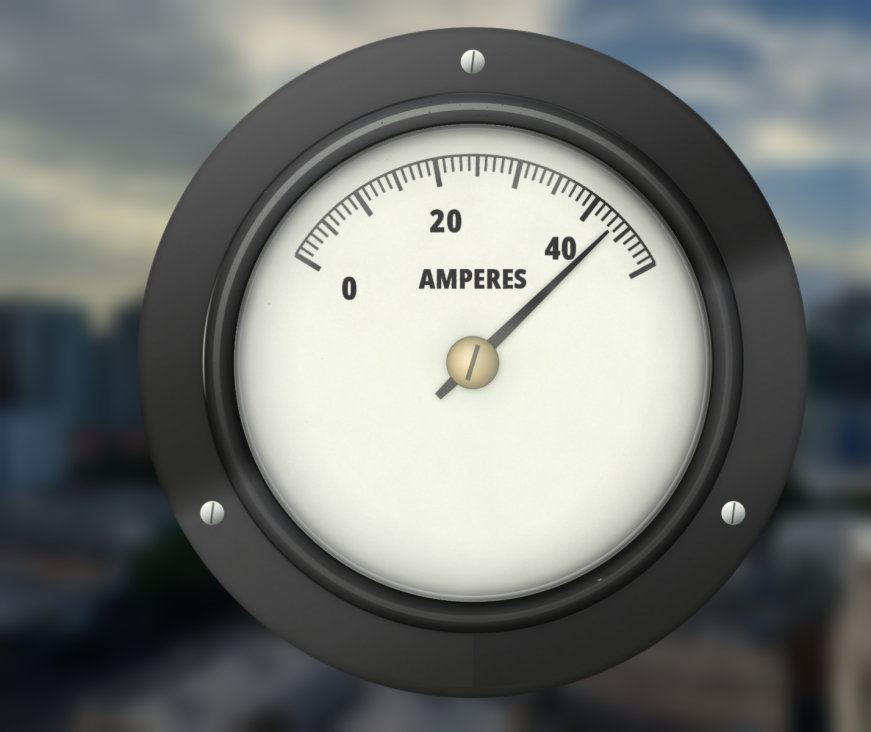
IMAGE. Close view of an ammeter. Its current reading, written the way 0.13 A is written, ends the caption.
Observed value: 43.5 A
